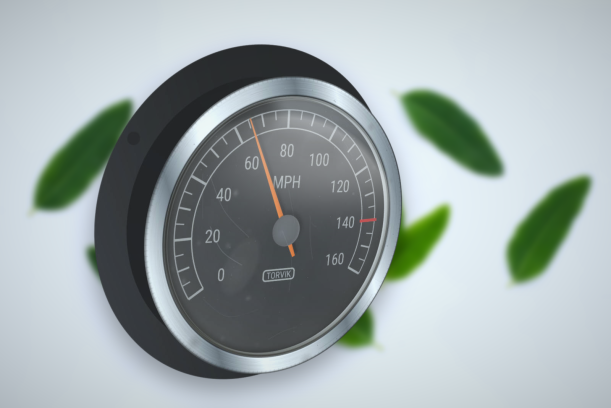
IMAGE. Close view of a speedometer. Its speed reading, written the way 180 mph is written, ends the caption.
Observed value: 65 mph
